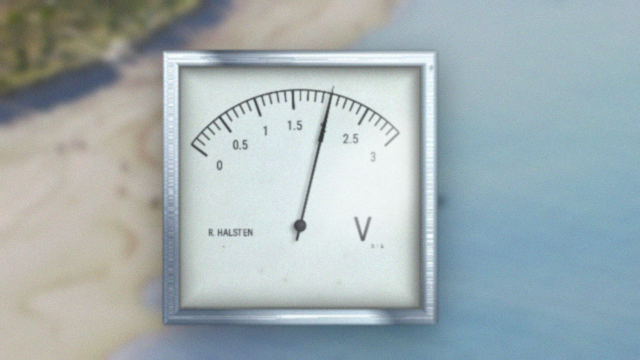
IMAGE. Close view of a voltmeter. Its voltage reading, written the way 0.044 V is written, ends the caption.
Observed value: 2 V
